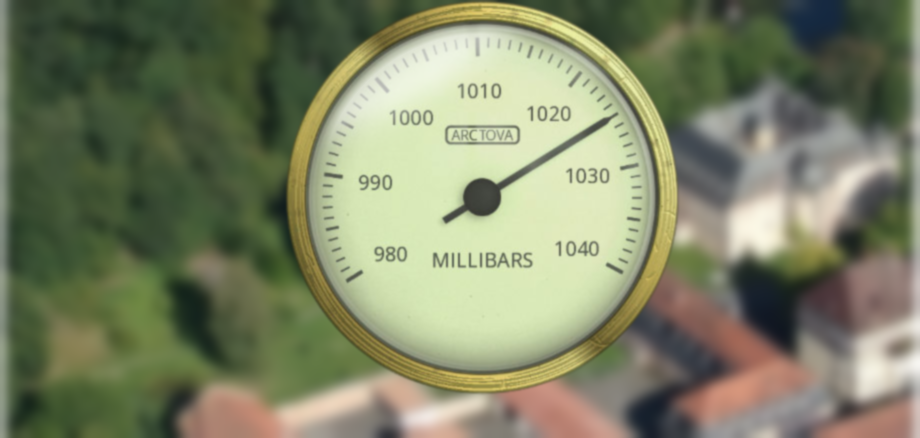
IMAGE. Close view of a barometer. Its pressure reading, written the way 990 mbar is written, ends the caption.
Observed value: 1025 mbar
